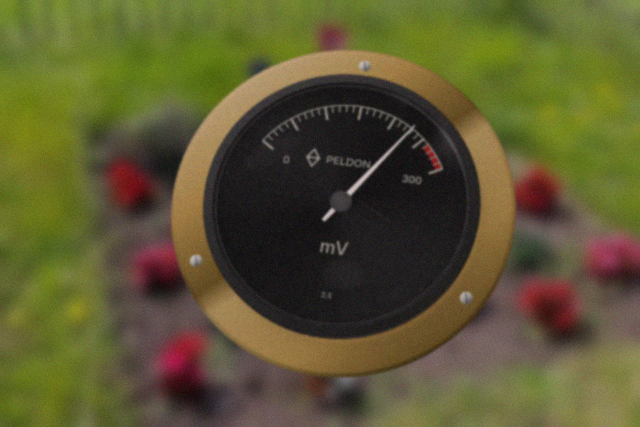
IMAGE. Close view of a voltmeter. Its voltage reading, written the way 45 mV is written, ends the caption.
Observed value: 230 mV
